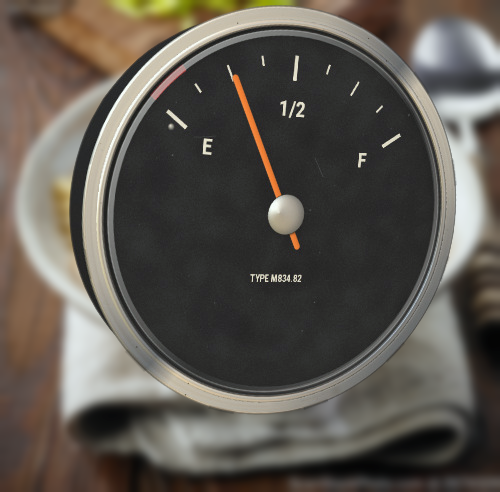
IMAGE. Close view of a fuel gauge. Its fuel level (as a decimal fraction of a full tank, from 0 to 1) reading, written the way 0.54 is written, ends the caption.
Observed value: 0.25
